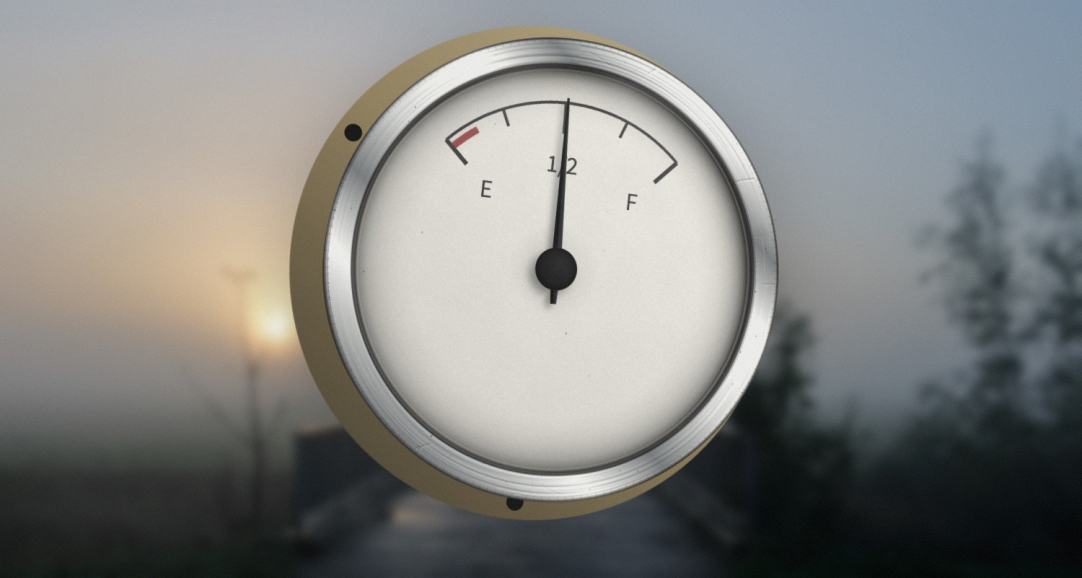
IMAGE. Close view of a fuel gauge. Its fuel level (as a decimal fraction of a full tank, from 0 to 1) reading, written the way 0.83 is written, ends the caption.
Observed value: 0.5
